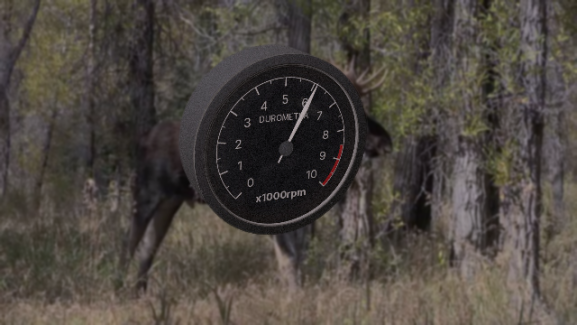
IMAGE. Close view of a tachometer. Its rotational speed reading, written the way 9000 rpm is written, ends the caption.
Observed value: 6000 rpm
